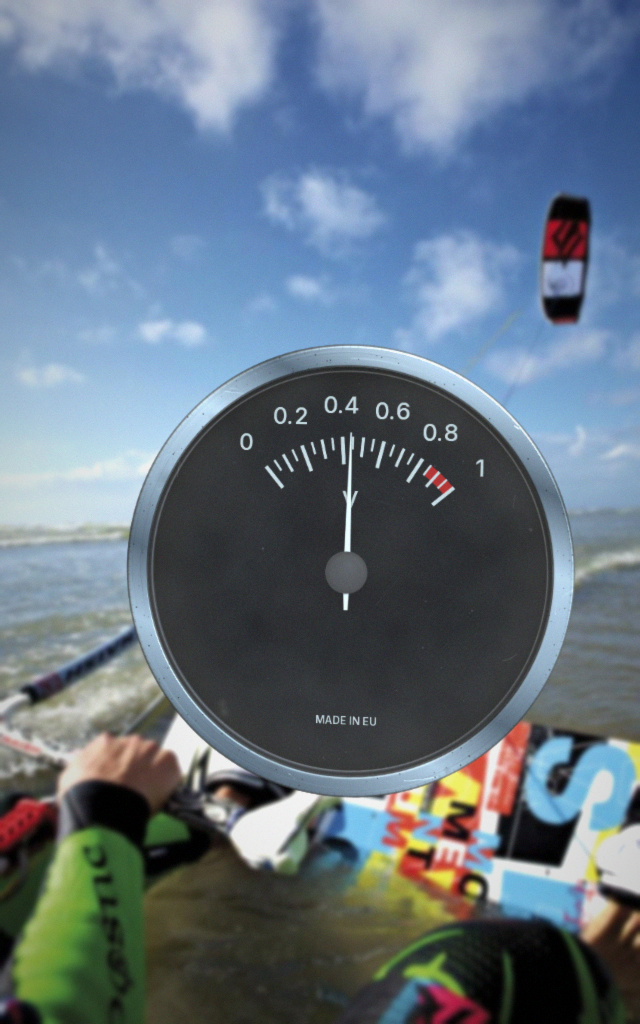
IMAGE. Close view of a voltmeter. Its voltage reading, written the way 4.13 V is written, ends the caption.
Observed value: 0.45 V
